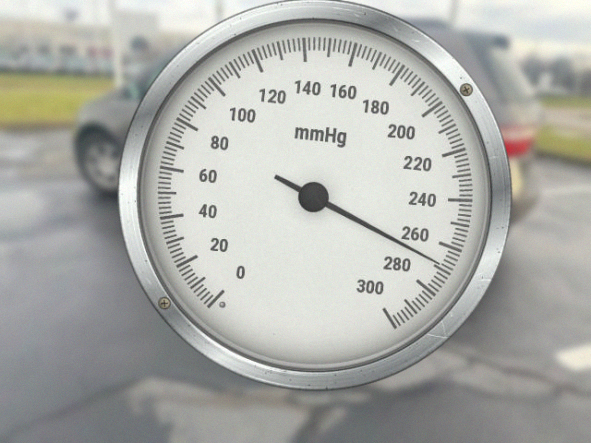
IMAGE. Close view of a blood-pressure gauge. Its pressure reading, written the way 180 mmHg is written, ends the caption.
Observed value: 268 mmHg
